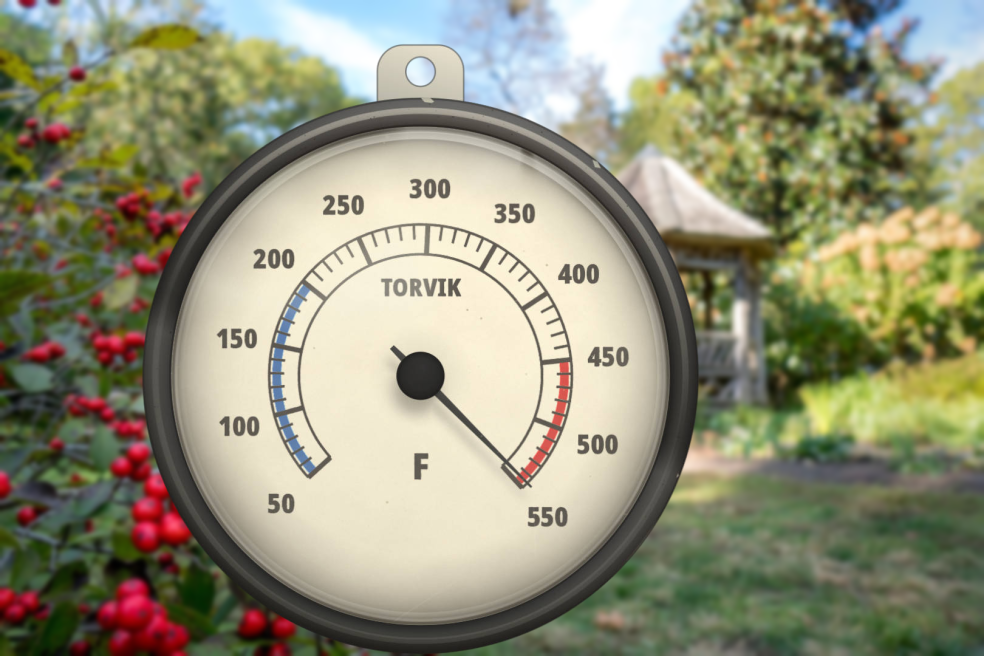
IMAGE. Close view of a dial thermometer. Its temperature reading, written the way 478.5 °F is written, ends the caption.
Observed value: 545 °F
